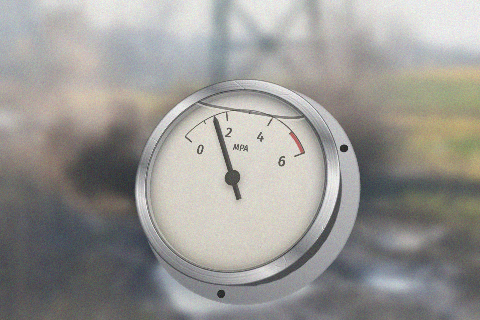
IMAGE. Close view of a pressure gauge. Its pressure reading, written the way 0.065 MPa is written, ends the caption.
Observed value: 1.5 MPa
